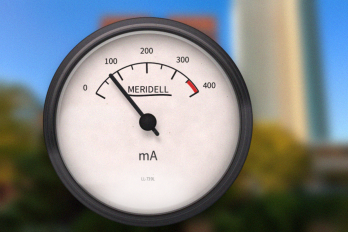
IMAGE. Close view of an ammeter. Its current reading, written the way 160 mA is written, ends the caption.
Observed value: 75 mA
